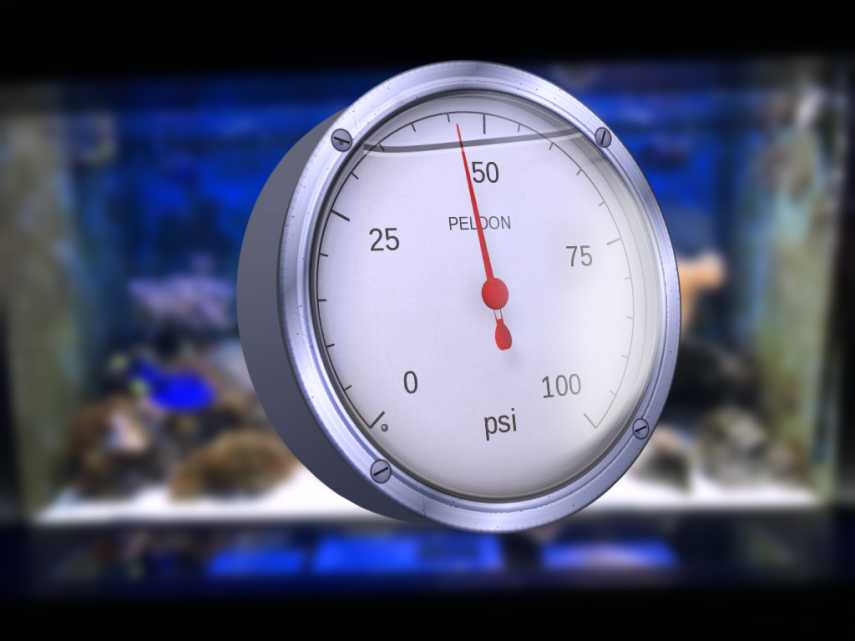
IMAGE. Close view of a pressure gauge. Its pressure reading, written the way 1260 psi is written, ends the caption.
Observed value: 45 psi
